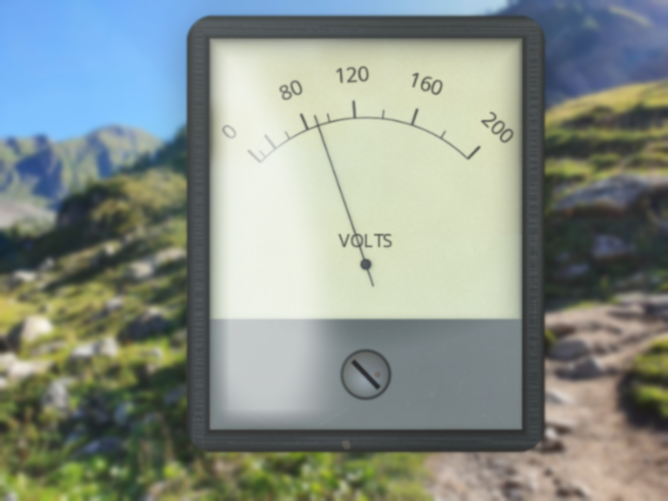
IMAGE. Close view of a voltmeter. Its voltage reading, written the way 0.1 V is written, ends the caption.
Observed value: 90 V
